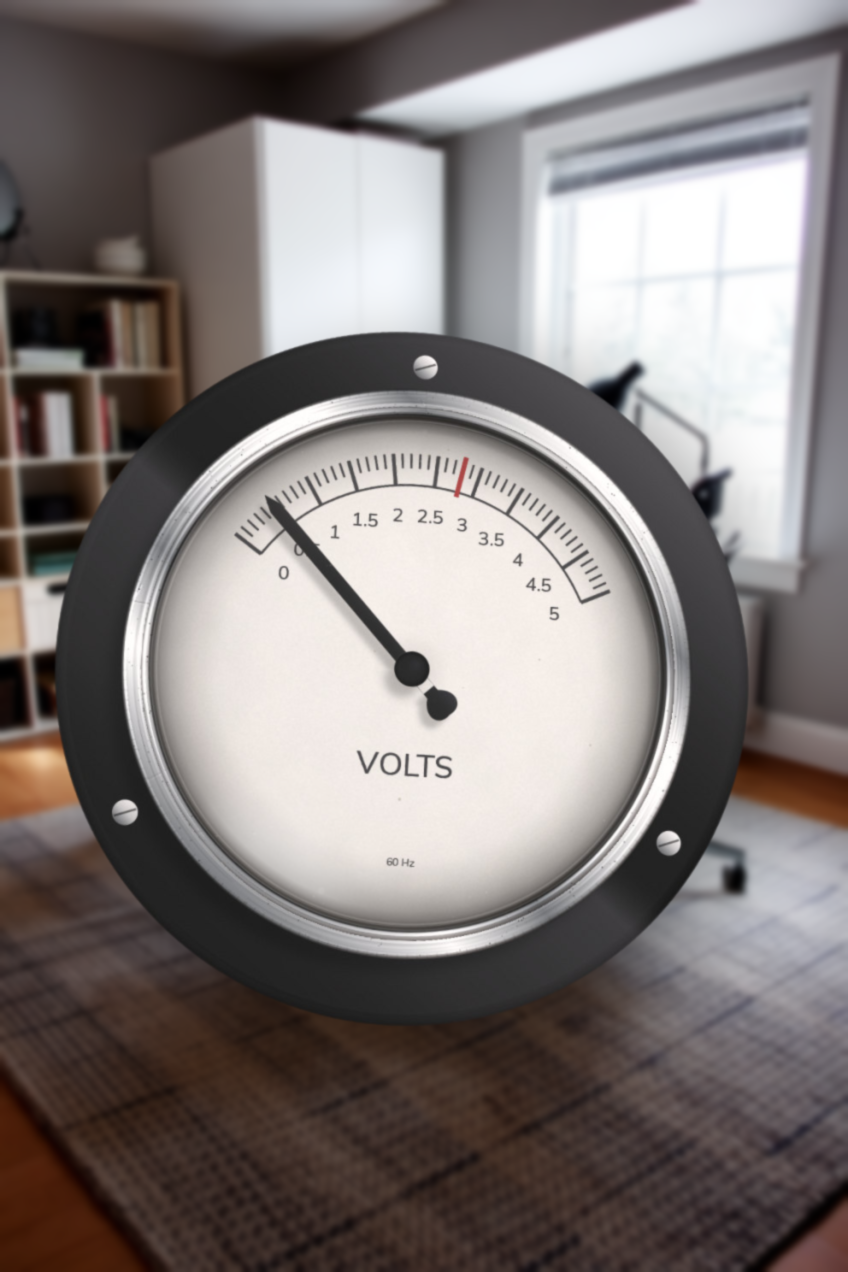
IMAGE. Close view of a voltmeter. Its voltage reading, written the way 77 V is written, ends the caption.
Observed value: 0.5 V
